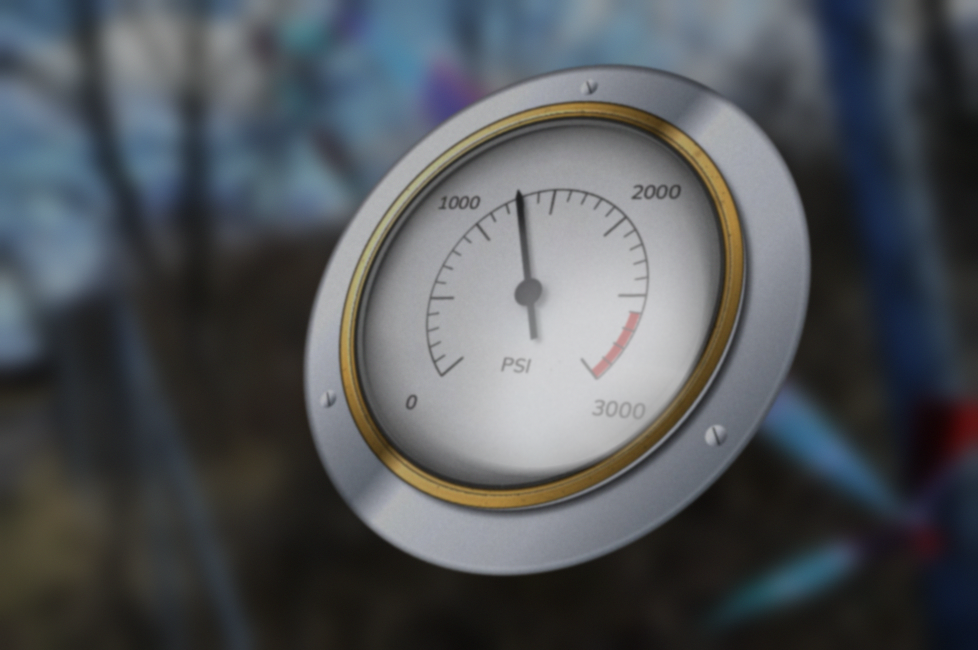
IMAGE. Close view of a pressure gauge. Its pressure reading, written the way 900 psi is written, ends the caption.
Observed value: 1300 psi
